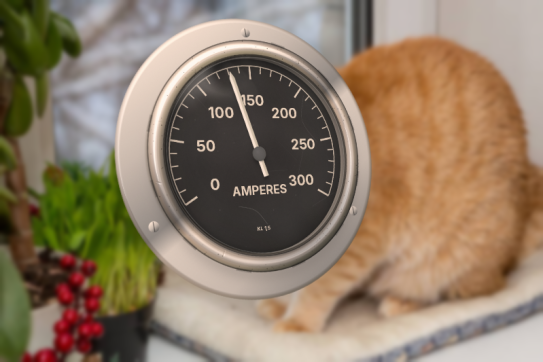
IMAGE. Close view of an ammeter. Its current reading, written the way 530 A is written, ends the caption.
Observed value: 130 A
